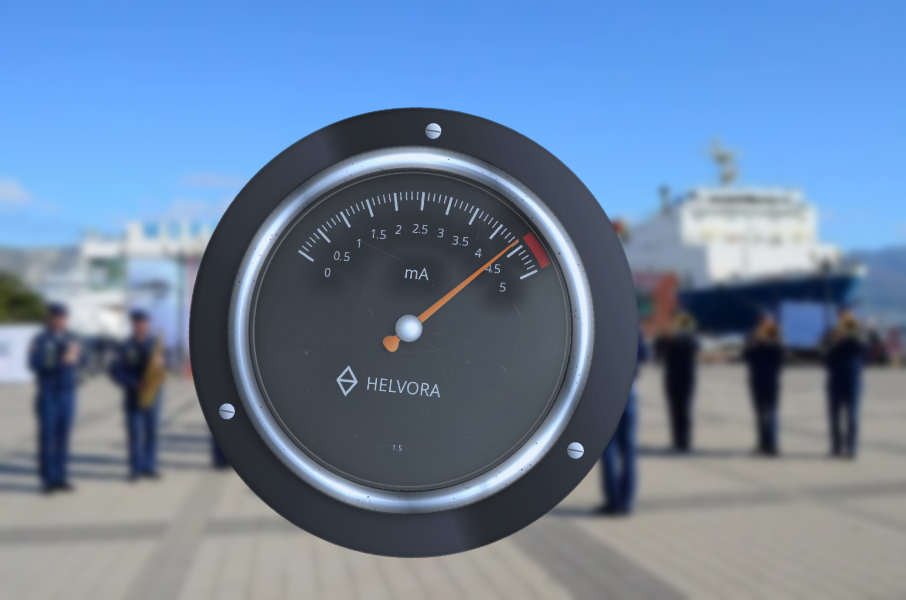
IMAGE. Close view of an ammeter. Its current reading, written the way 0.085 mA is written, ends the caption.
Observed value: 4.4 mA
